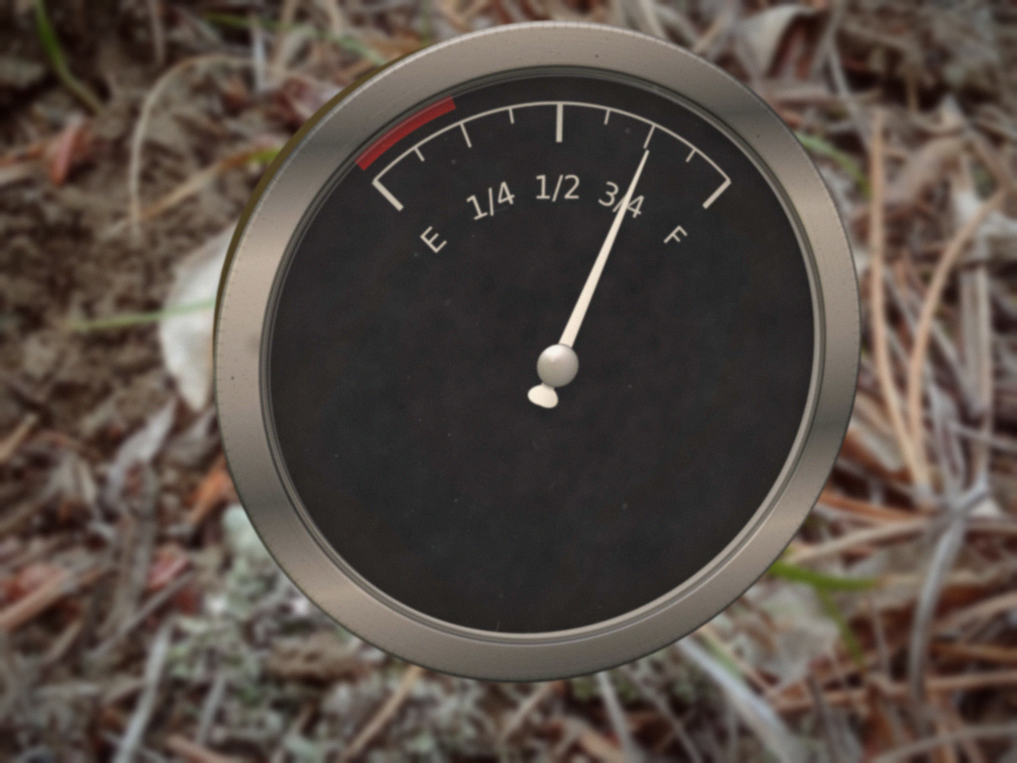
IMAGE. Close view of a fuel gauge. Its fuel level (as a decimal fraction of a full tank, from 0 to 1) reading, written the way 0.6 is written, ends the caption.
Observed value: 0.75
